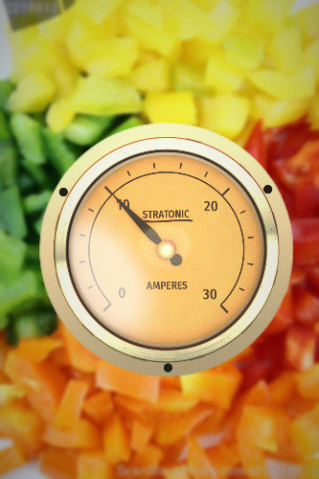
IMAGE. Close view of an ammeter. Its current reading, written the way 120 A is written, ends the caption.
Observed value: 10 A
